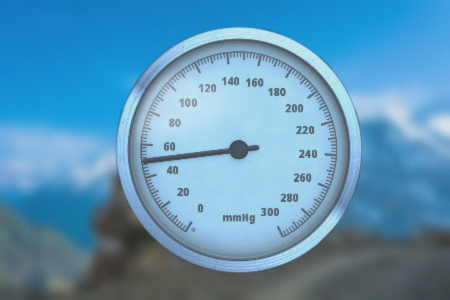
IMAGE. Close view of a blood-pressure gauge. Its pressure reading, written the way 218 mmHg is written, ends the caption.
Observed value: 50 mmHg
